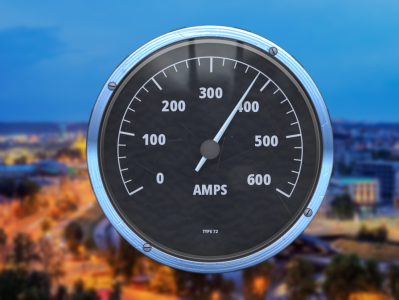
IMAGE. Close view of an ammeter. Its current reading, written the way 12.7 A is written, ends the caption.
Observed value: 380 A
